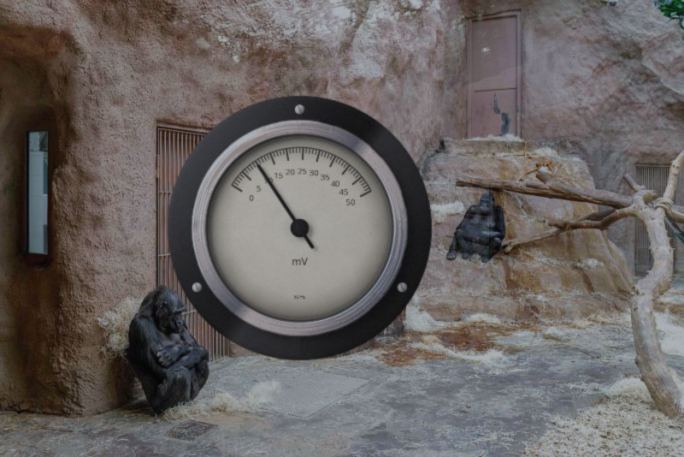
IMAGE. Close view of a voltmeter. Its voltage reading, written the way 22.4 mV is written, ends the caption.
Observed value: 10 mV
